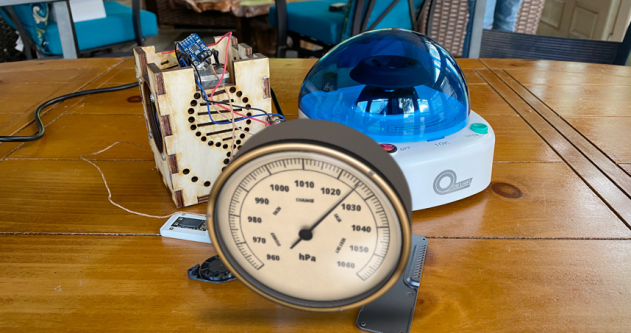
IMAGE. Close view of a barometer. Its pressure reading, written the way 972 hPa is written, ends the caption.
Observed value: 1025 hPa
